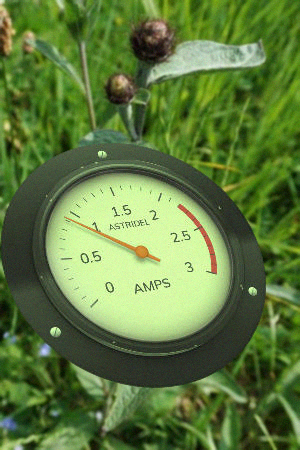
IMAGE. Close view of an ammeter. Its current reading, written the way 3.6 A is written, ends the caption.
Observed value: 0.9 A
